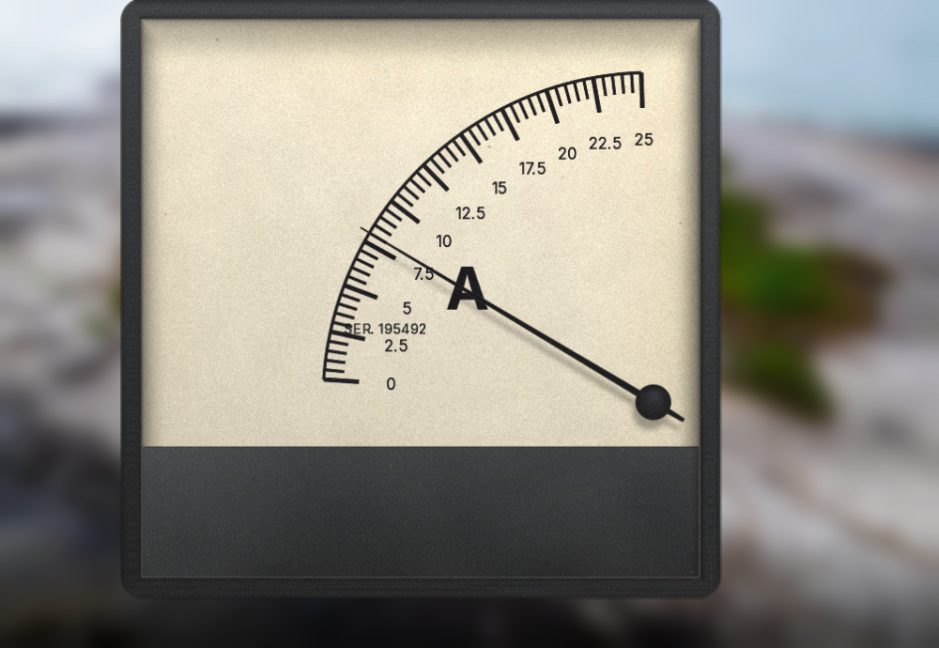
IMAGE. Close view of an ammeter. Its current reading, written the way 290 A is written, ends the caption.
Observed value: 8 A
